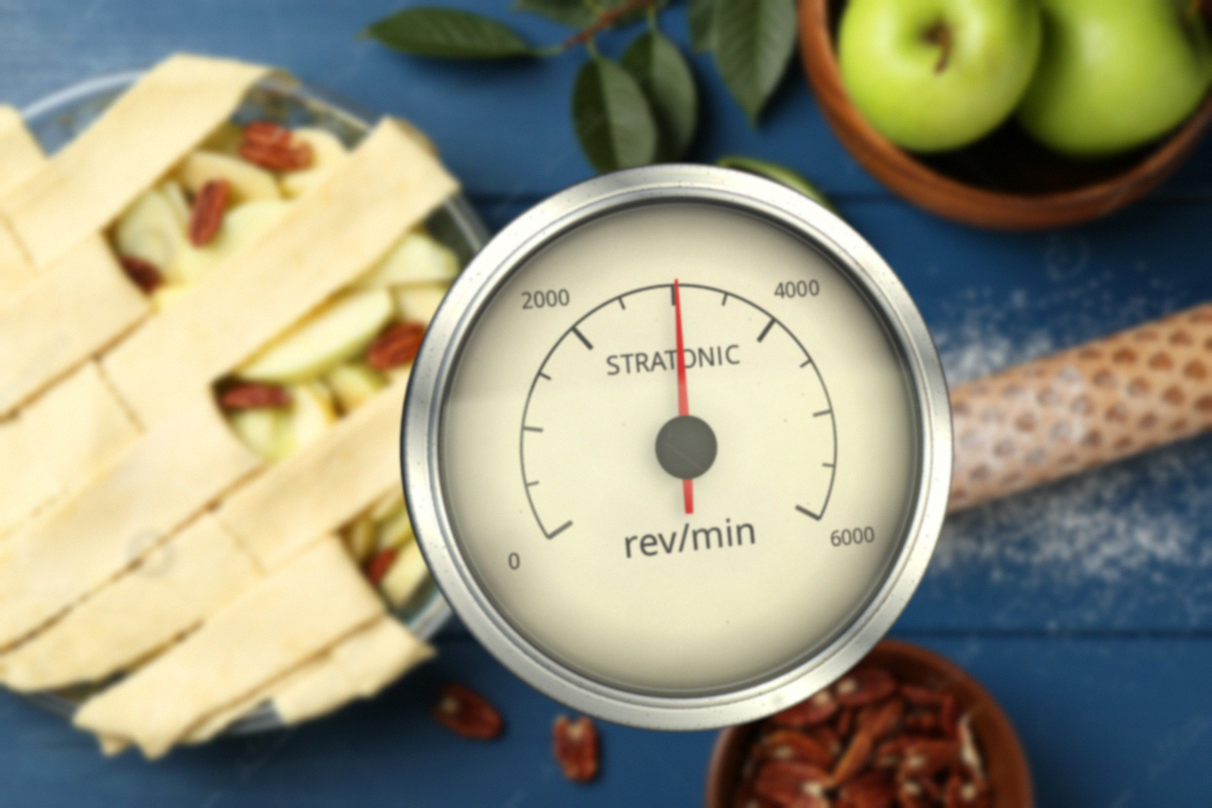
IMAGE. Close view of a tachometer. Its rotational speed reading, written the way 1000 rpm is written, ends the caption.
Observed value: 3000 rpm
